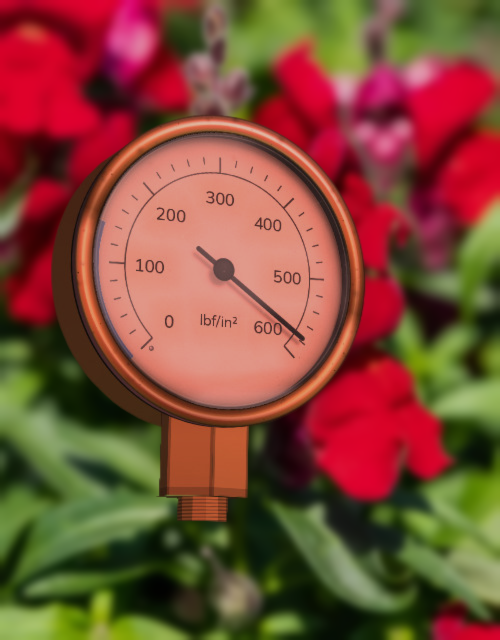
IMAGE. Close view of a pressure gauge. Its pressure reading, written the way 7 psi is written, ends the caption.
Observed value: 580 psi
